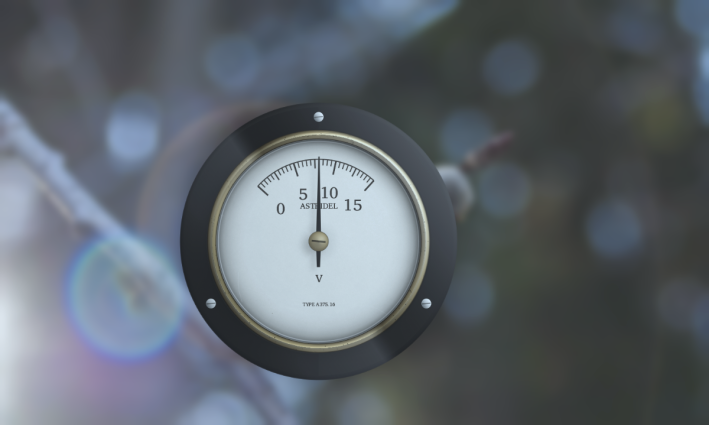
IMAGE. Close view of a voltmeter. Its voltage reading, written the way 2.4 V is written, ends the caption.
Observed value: 8 V
